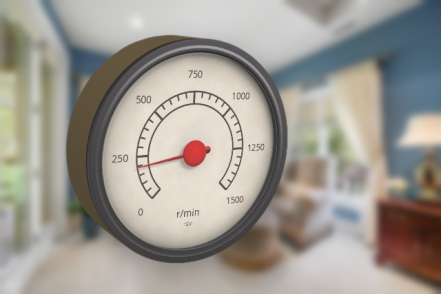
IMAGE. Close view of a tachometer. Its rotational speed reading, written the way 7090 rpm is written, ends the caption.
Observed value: 200 rpm
